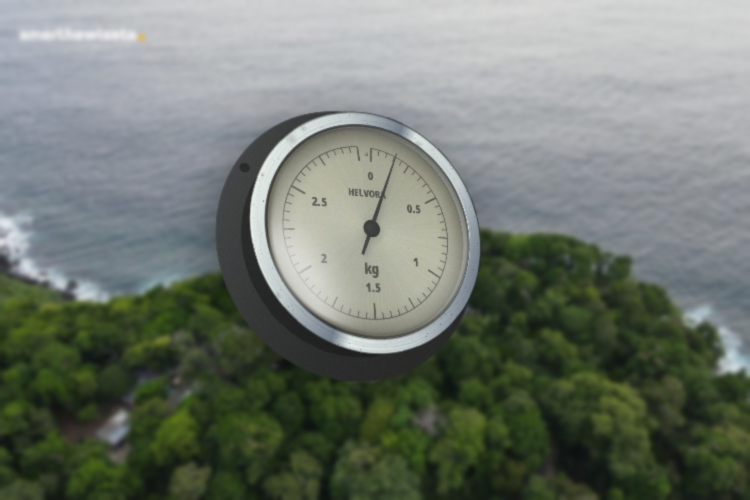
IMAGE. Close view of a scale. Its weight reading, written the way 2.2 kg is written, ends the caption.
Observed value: 0.15 kg
